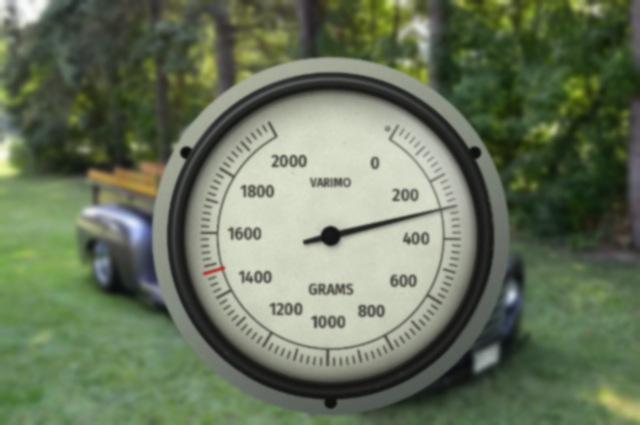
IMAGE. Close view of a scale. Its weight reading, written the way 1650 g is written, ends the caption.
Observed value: 300 g
